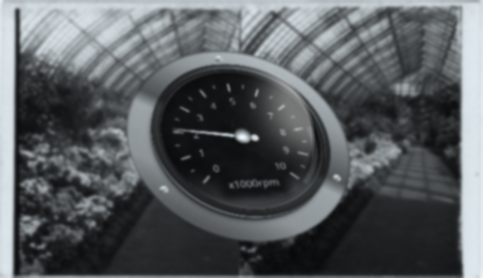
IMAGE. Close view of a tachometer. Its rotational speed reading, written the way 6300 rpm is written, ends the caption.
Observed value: 2000 rpm
